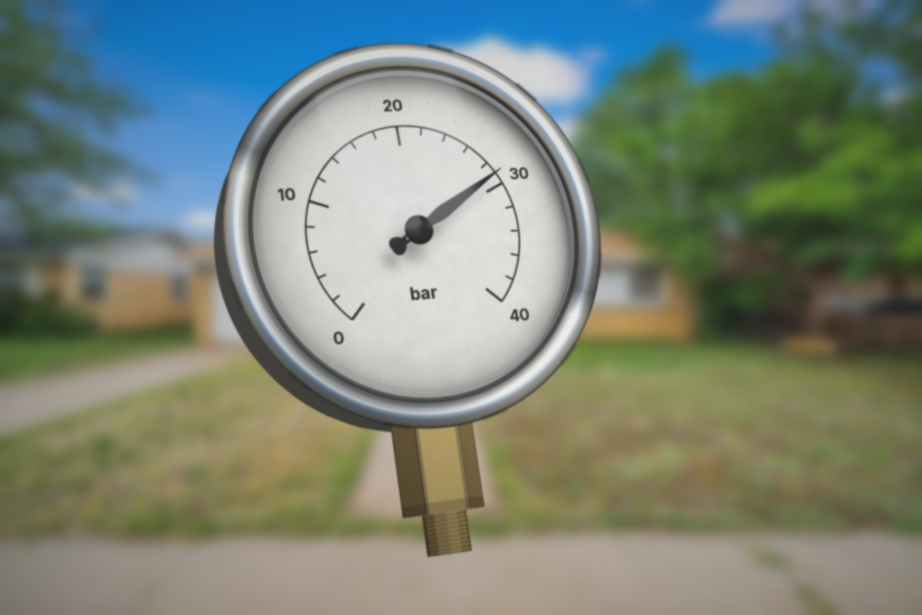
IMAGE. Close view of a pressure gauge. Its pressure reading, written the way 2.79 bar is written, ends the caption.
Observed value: 29 bar
